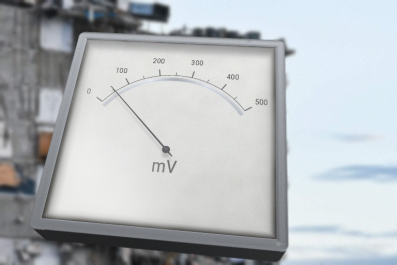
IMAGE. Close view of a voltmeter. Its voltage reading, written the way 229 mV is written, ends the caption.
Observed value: 50 mV
